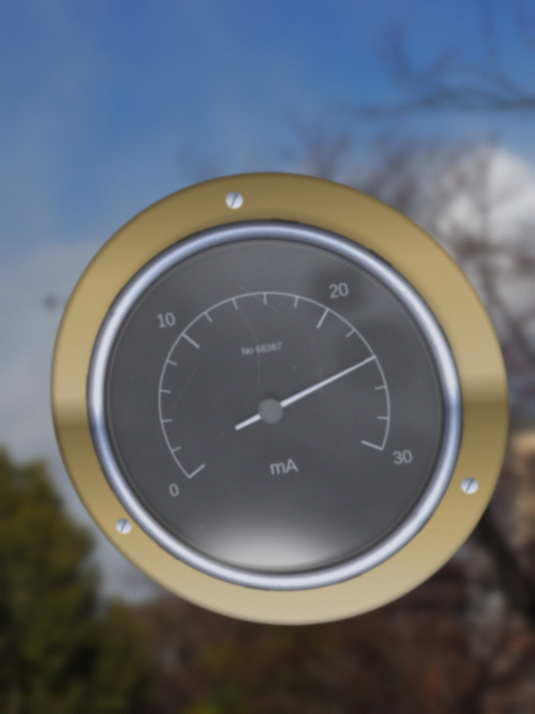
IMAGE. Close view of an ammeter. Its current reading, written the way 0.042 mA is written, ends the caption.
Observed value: 24 mA
